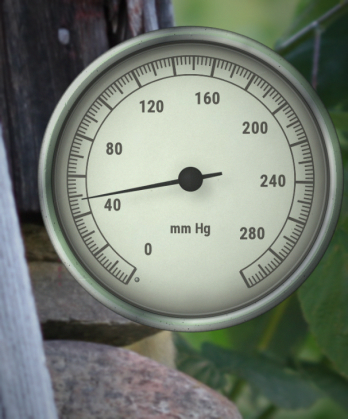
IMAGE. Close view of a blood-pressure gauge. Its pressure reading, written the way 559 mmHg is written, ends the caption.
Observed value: 48 mmHg
